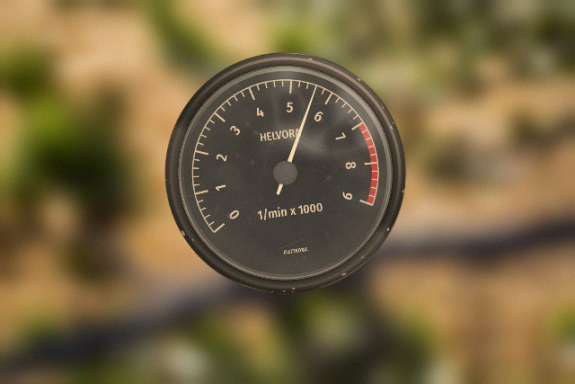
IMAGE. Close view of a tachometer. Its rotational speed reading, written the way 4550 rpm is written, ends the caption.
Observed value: 5600 rpm
